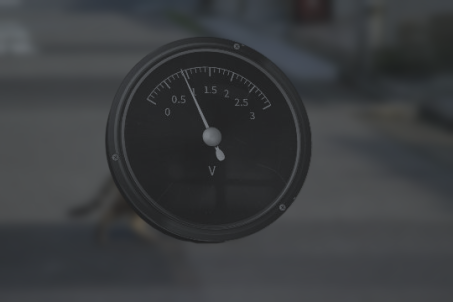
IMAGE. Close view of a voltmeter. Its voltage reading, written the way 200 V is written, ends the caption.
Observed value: 0.9 V
